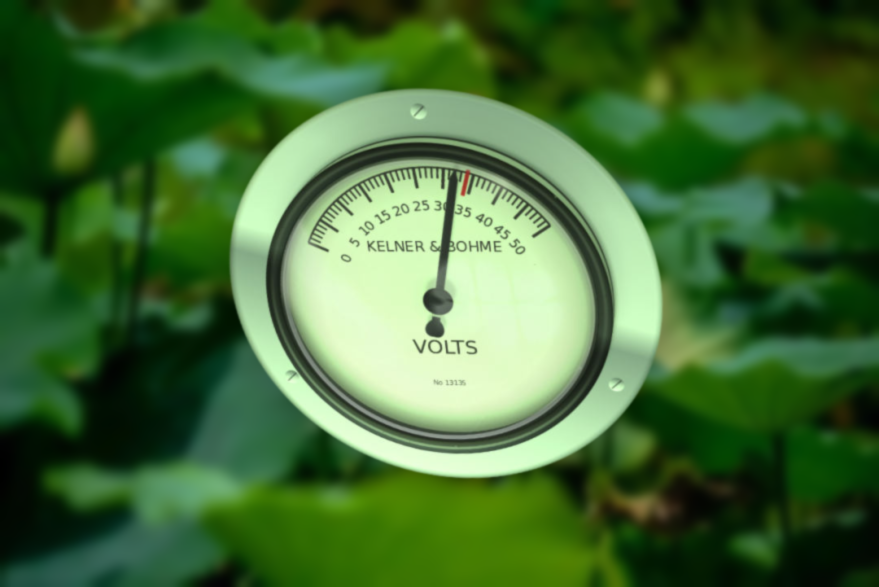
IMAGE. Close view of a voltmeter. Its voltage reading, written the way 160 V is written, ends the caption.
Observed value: 32 V
